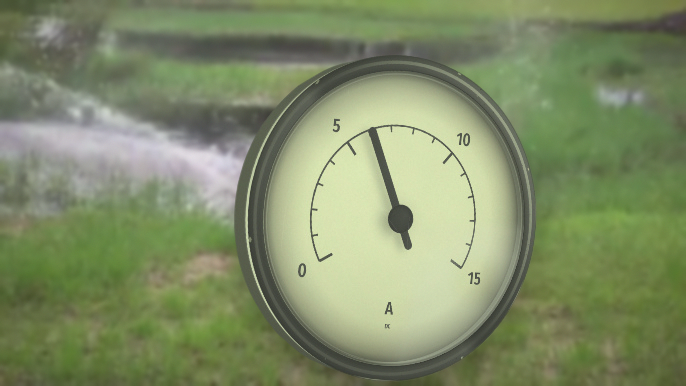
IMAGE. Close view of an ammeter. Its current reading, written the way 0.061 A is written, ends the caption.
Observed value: 6 A
